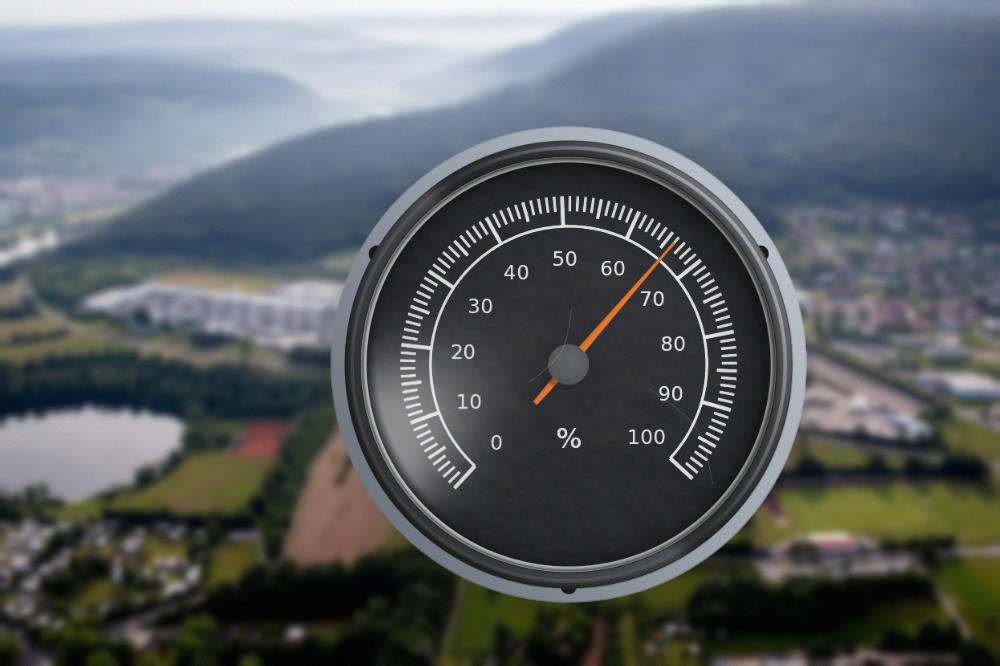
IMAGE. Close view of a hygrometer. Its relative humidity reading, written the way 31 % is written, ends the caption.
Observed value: 66 %
